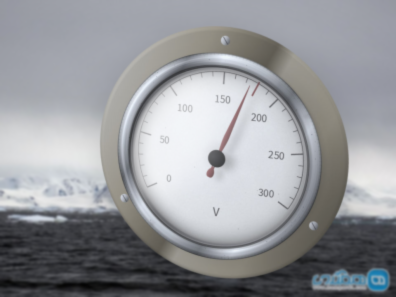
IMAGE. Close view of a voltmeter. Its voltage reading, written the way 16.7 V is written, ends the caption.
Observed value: 175 V
